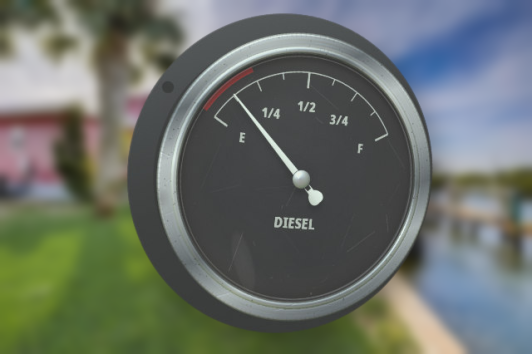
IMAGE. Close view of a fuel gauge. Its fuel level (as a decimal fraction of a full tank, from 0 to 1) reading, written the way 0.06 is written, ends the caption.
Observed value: 0.125
